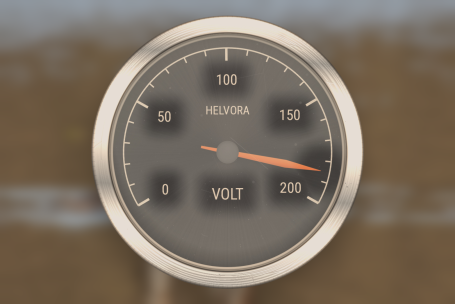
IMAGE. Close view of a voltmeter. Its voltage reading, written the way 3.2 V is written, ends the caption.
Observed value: 185 V
